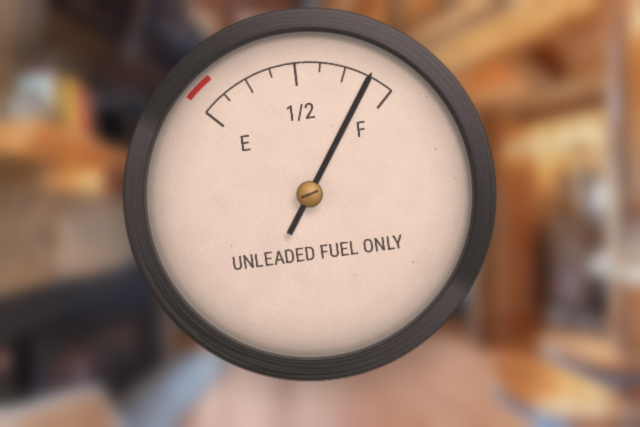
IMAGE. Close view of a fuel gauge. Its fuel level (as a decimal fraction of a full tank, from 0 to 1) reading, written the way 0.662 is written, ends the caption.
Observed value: 0.875
